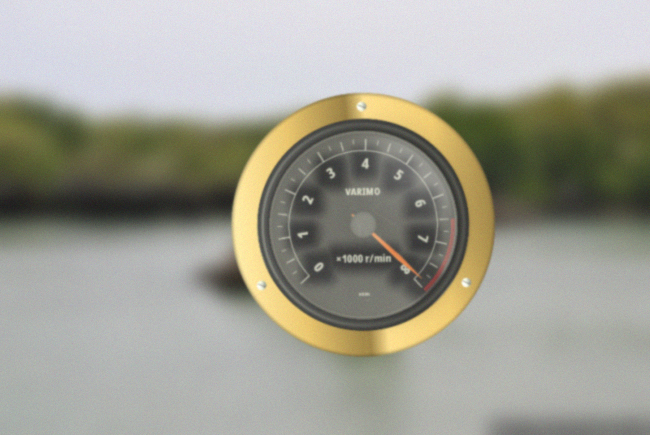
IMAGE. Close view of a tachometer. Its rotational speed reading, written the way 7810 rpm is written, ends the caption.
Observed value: 7875 rpm
